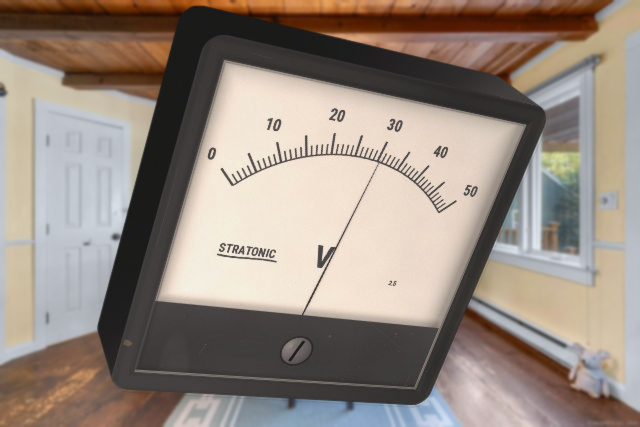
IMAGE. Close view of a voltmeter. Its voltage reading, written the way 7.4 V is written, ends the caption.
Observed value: 30 V
